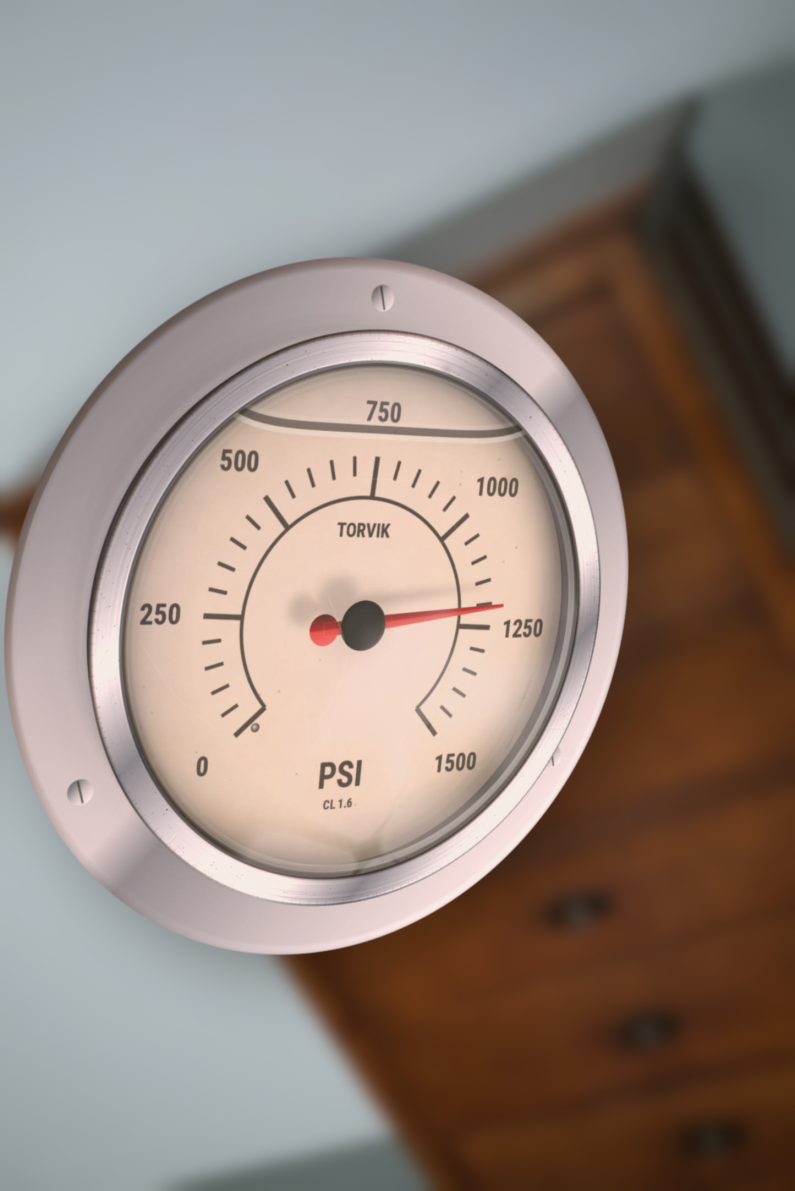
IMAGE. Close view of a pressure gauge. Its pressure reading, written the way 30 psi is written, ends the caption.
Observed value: 1200 psi
